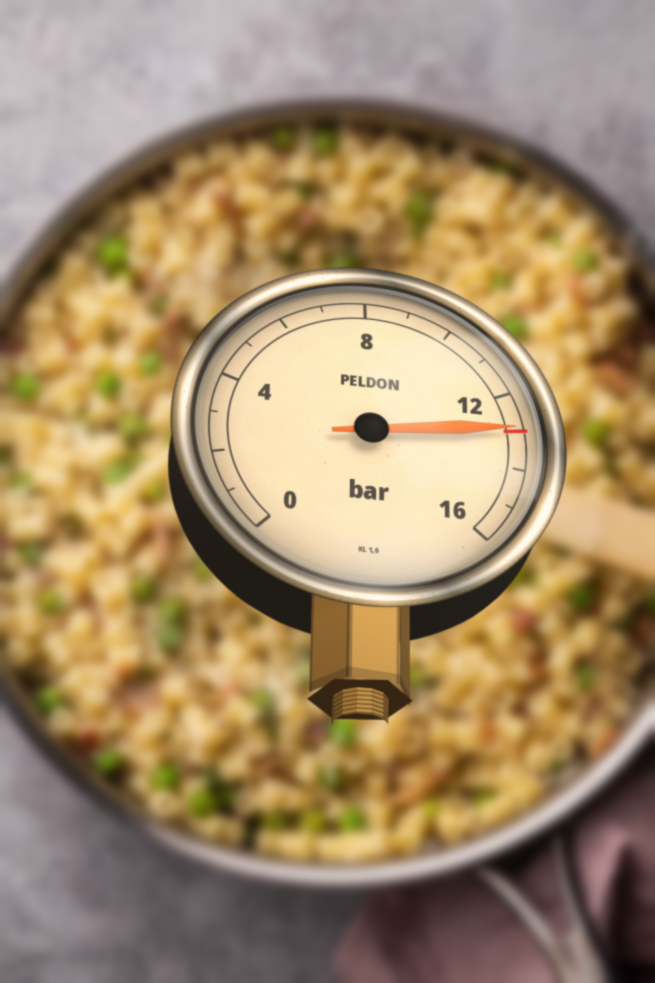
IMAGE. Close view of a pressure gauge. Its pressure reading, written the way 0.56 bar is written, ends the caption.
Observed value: 13 bar
